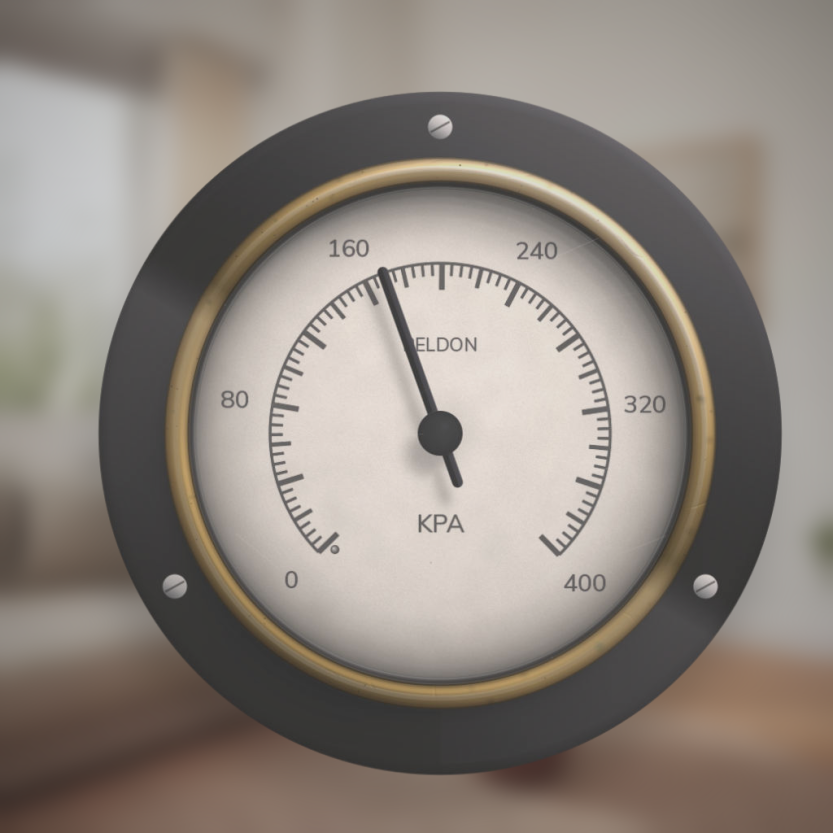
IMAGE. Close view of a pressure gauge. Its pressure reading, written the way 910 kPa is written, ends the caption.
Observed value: 170 kPa
